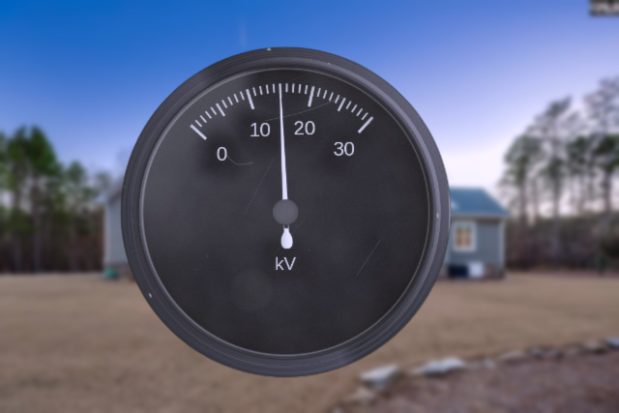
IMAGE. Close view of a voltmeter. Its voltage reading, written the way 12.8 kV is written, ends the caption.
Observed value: 15 kV
